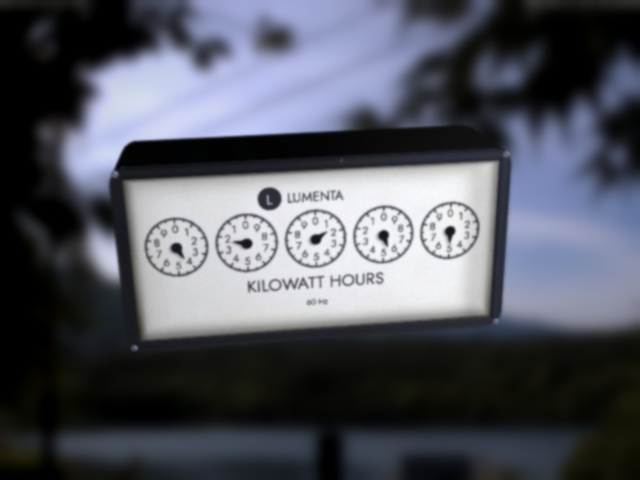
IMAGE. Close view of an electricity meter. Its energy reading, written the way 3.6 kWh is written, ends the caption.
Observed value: 42155 kWh
